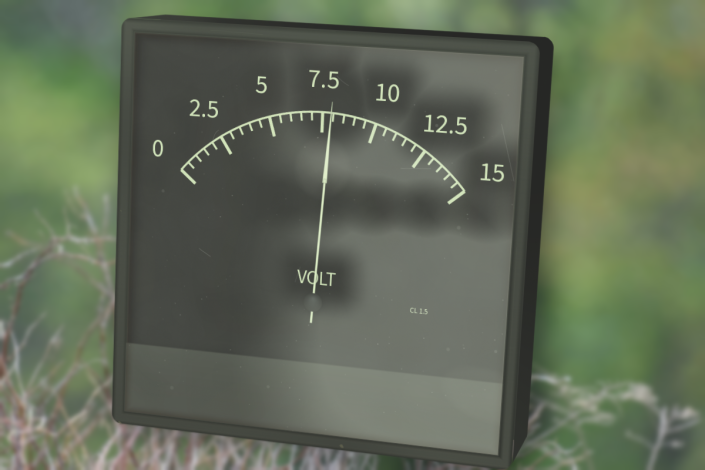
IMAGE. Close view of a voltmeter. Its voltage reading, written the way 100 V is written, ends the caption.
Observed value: 8 V
